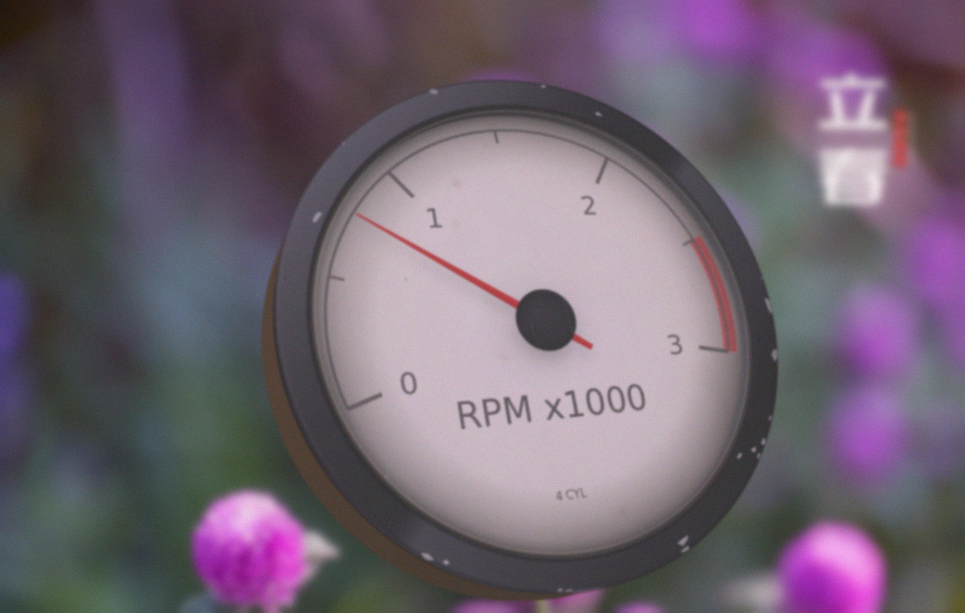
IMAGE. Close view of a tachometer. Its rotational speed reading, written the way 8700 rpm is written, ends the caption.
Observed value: 750 rpm
